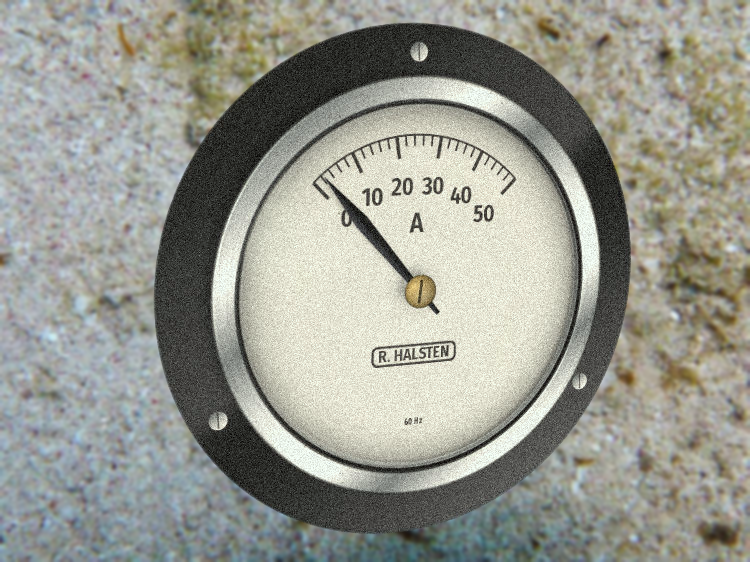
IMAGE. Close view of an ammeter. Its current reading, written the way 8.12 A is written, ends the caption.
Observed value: 2 A
